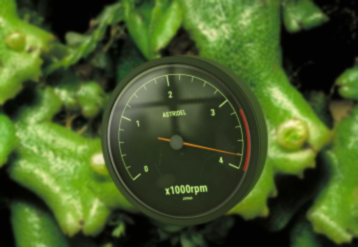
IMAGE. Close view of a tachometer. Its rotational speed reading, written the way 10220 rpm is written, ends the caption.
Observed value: 3800 rpm
